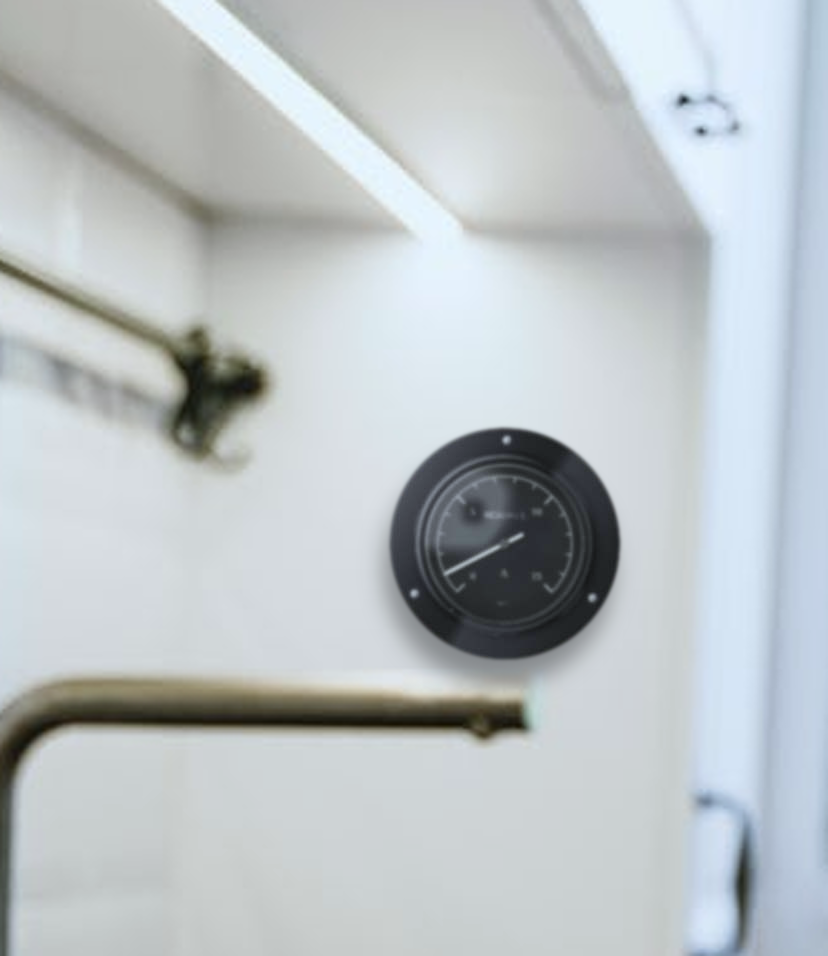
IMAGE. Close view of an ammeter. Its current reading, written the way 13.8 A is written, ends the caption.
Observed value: 1 A
